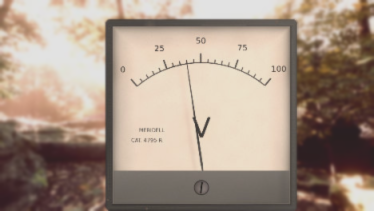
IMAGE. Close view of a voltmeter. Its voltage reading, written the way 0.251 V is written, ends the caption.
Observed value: 40 V
